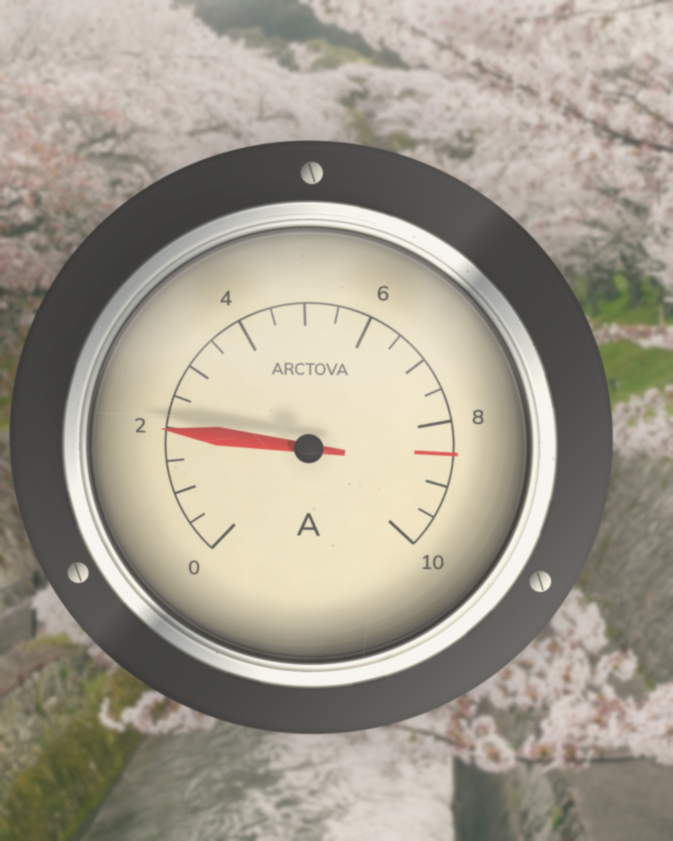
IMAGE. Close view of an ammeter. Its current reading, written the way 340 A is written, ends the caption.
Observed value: 2 A
